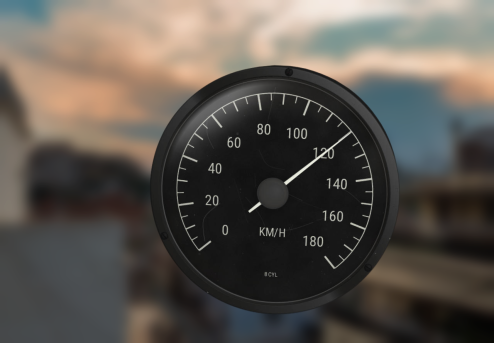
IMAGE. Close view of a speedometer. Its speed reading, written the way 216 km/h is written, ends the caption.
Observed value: 120 km/h
